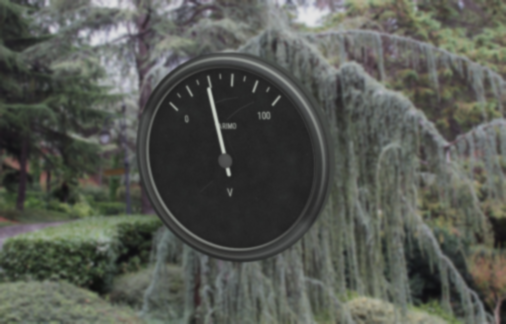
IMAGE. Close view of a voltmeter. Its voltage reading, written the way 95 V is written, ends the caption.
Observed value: 40 V
